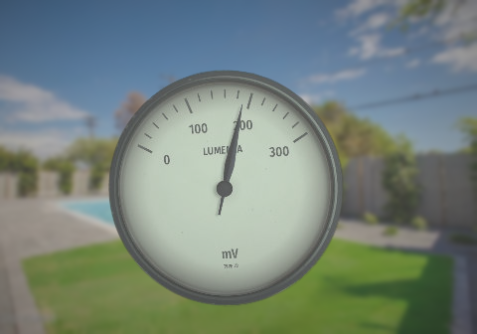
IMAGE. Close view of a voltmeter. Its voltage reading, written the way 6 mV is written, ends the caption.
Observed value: 190 mV
